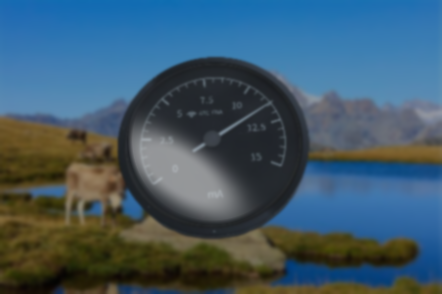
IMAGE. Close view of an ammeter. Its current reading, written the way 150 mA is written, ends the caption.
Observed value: 11.5 mA
